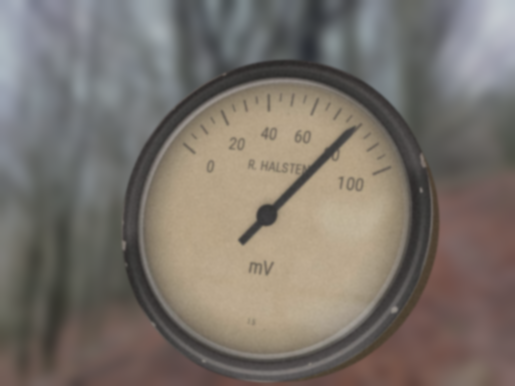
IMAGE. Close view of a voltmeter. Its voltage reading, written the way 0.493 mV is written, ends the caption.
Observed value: 80 mV
